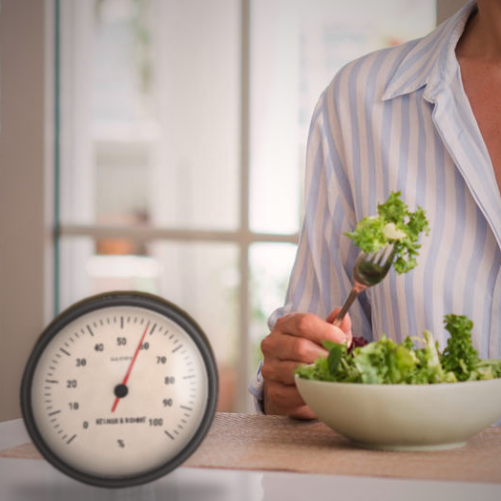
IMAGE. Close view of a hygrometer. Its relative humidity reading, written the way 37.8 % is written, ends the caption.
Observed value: 58 %
